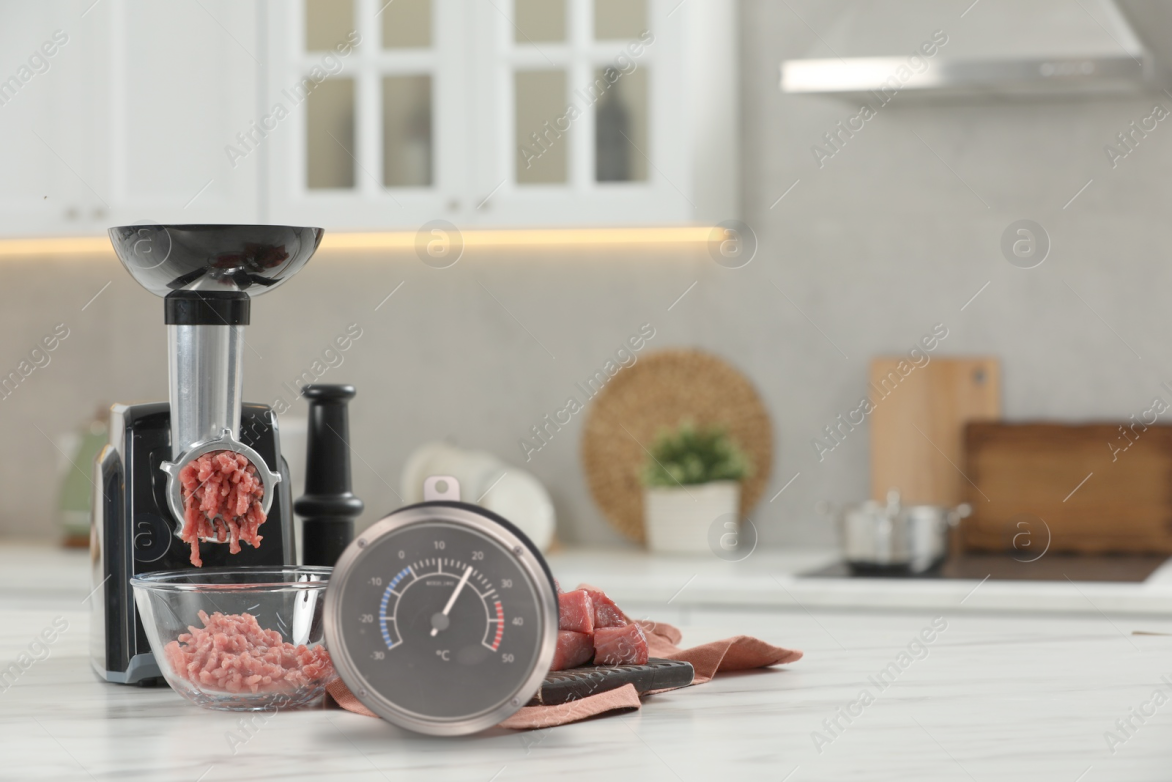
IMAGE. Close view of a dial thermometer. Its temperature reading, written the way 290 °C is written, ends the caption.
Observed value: 20 °C
